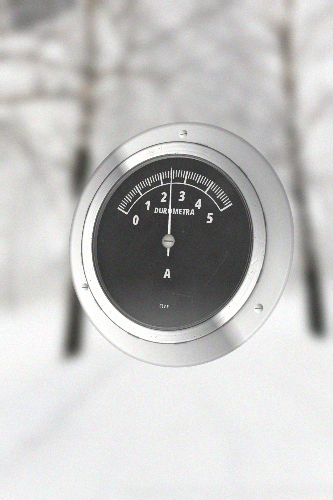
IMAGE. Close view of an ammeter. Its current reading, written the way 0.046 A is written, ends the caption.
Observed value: 2.5 A
